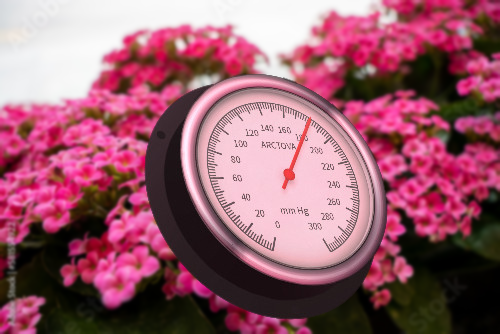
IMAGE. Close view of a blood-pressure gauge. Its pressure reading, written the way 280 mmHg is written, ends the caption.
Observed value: 180 mmHg
